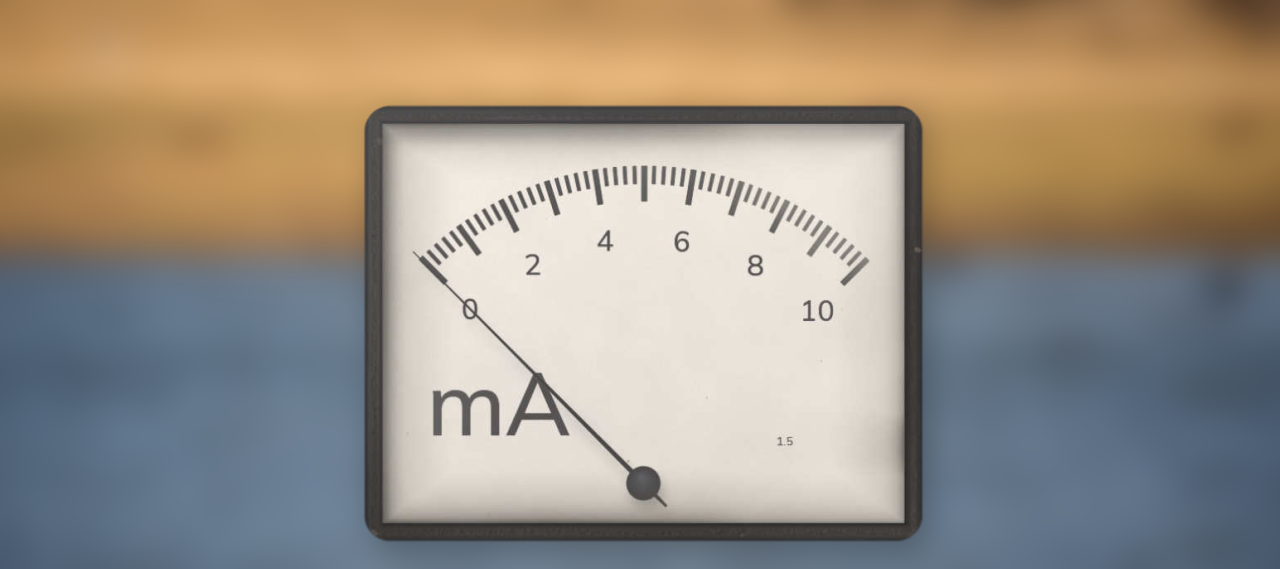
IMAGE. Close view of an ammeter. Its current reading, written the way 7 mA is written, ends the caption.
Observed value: 0 mA
